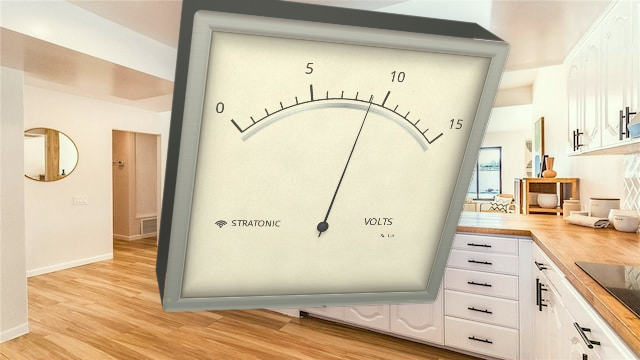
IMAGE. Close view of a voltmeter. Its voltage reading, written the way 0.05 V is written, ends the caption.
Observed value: 9 V
